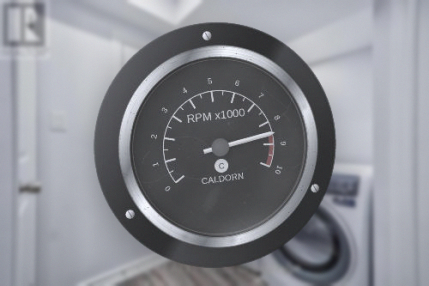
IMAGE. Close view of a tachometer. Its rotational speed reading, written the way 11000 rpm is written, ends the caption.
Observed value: 8500 rpm
